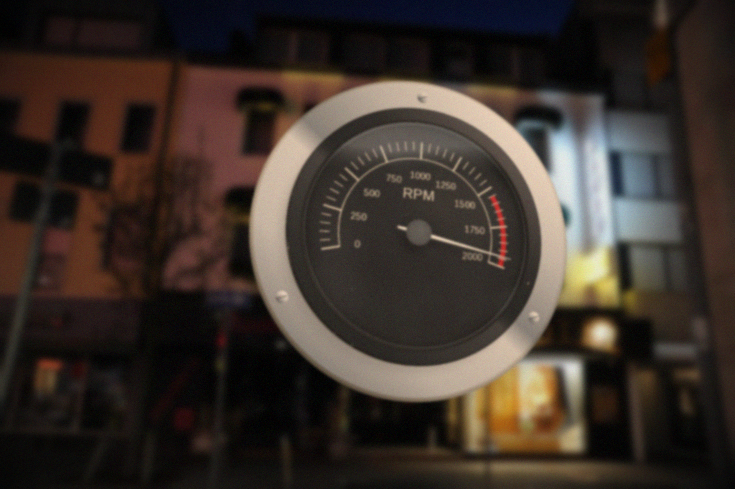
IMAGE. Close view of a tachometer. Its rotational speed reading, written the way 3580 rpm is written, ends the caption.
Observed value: 1950 rpm
